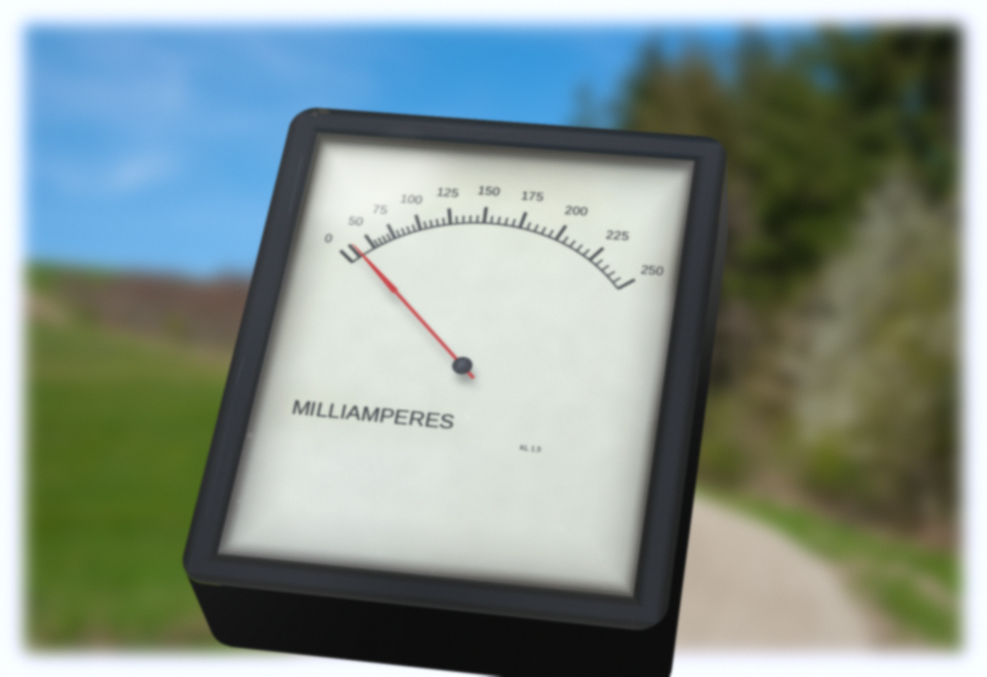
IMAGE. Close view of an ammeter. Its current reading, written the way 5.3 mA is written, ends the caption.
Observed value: 25 mA
